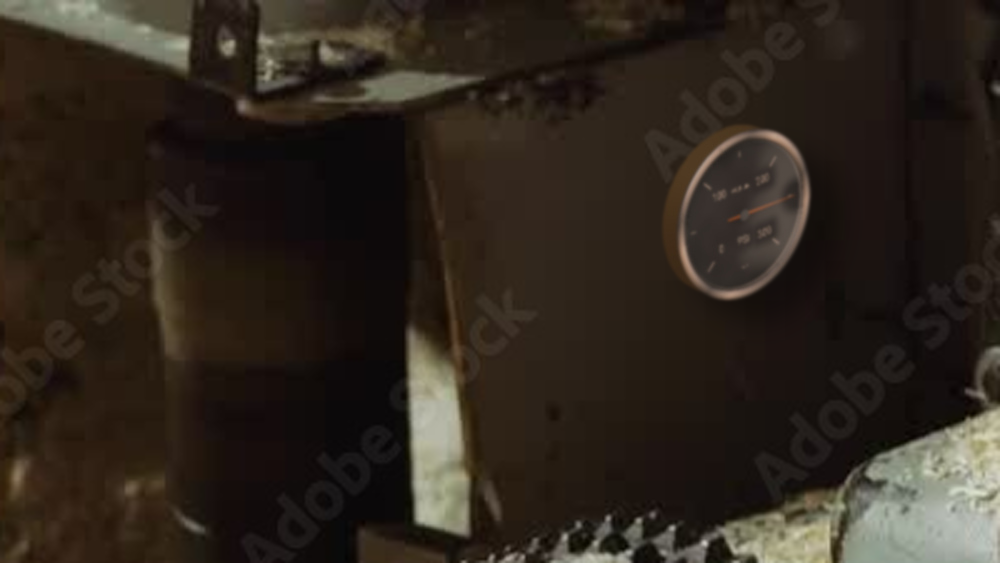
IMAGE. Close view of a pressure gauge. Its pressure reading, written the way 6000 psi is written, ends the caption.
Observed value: 250 psi
